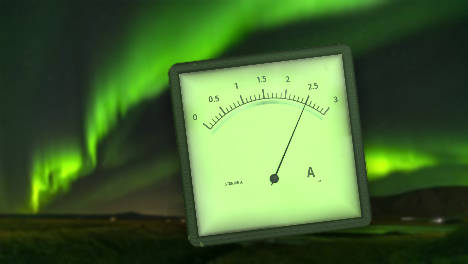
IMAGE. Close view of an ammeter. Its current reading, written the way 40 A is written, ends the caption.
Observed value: 2.5 A
